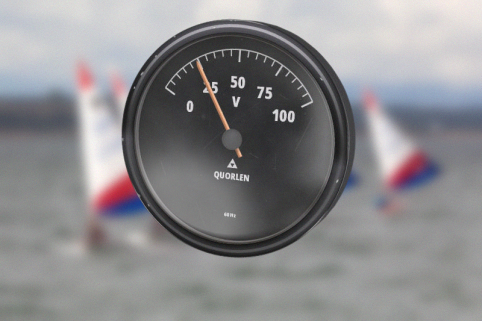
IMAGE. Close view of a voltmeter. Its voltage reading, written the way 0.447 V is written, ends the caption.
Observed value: 25 V
